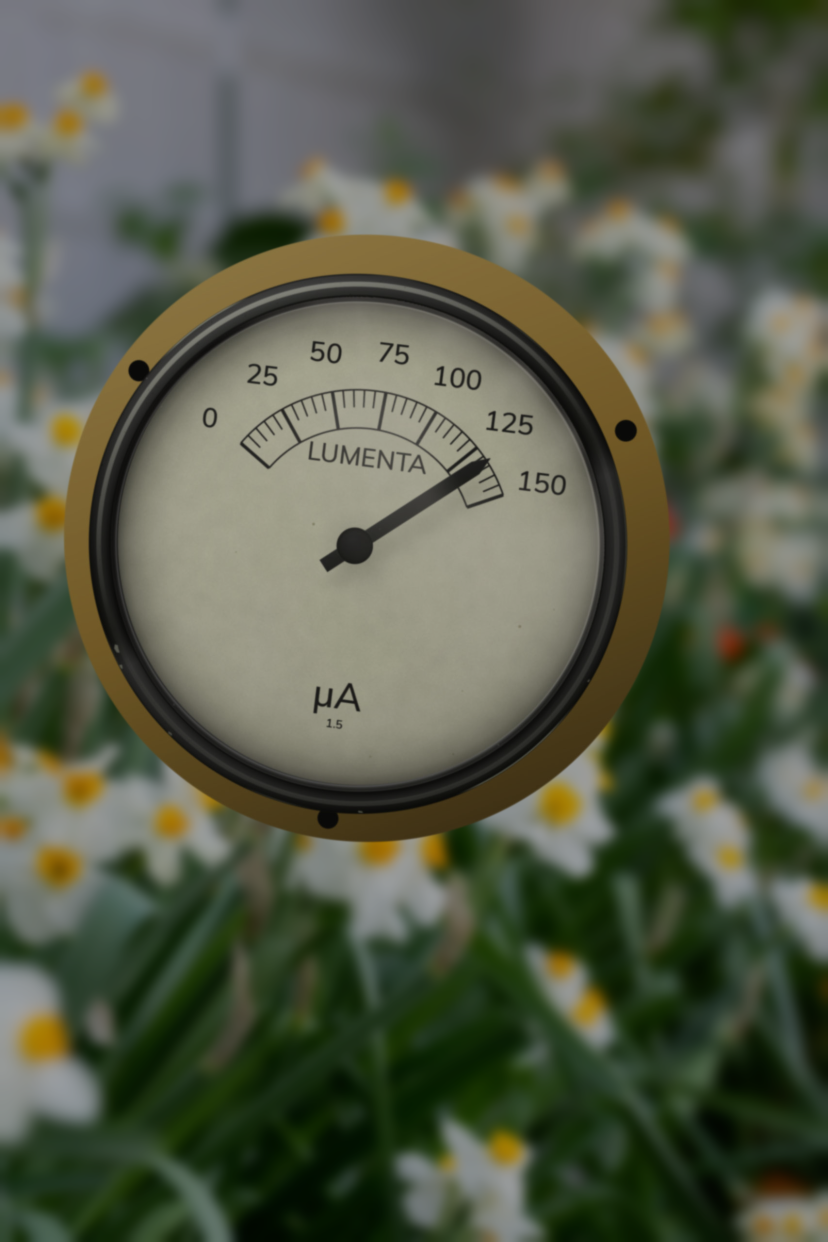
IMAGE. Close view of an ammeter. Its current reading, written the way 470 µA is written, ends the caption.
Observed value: 132.5 µA
